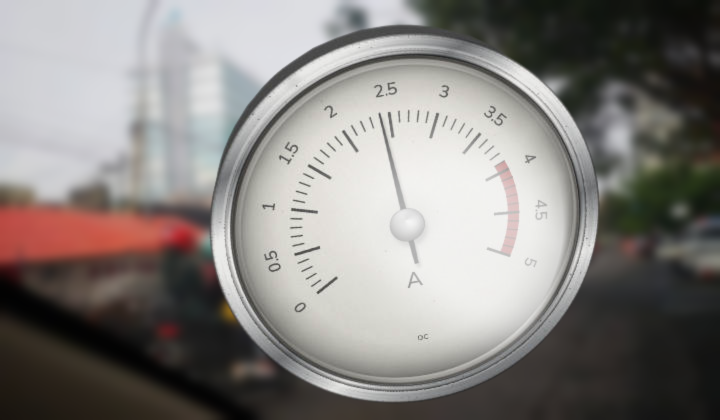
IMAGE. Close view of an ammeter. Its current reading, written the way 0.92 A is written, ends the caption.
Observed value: 2.4 A
